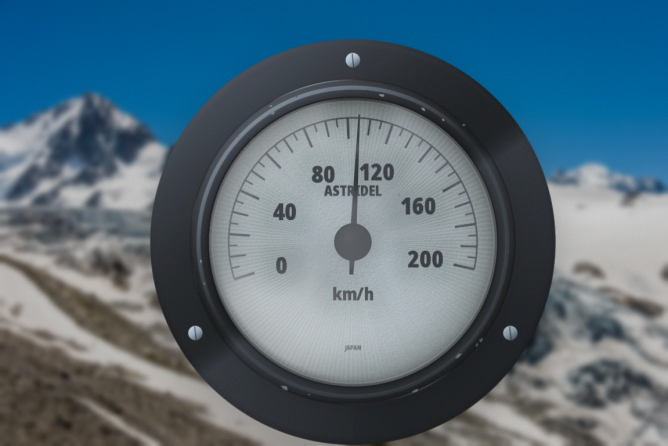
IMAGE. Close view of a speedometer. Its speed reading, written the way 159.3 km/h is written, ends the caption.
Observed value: 105 km/h
